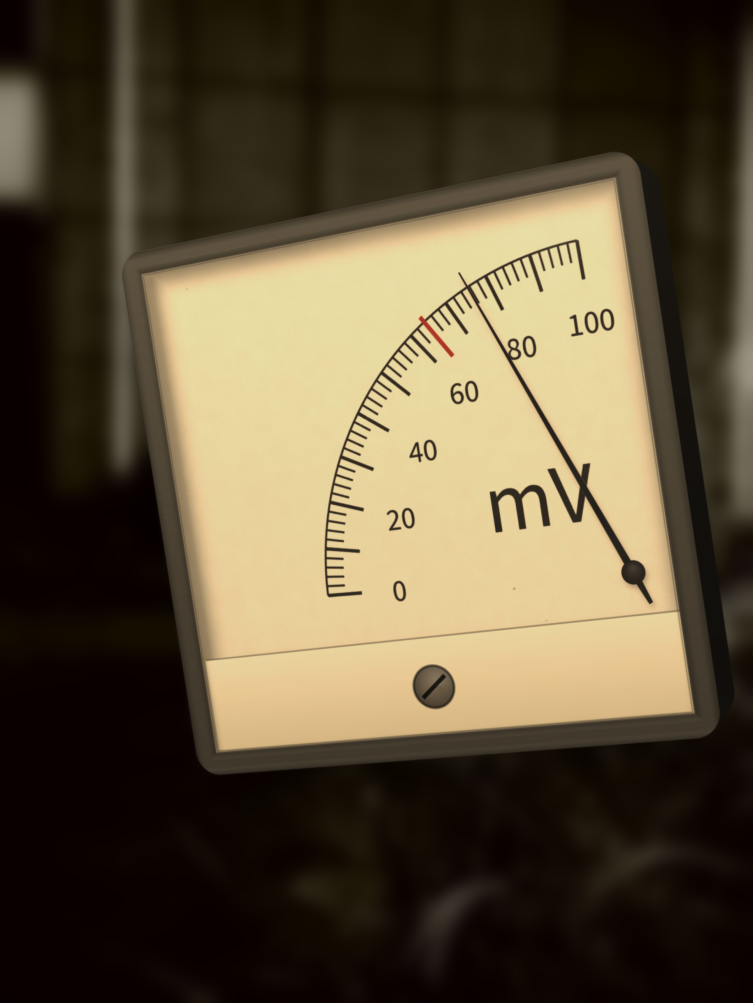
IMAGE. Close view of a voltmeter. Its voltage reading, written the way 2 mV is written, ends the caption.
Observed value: 76 mV
